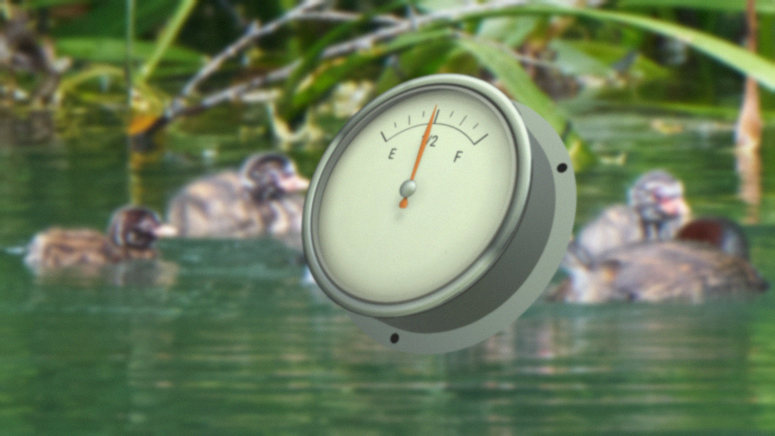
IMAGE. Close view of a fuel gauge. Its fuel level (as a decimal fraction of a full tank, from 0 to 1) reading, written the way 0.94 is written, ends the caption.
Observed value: 0.5
